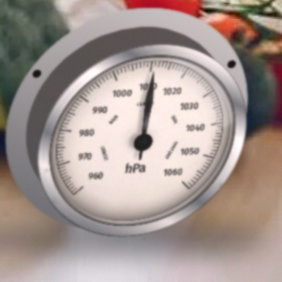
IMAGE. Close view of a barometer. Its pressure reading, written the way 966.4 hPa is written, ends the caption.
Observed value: 1010 hPa
